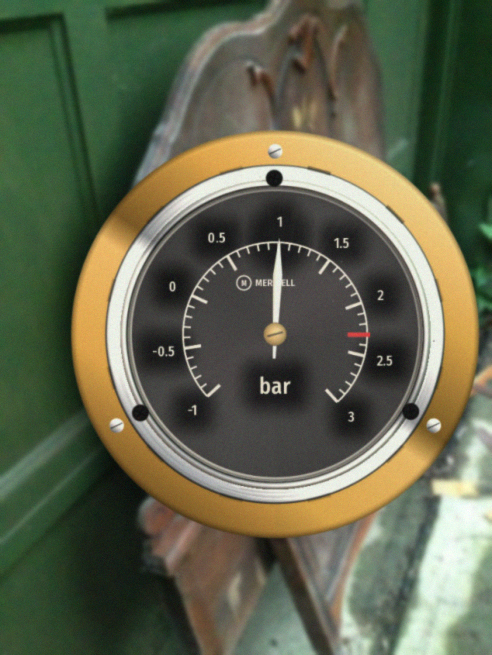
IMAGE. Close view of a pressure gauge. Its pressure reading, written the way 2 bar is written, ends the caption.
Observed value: 1 bar
